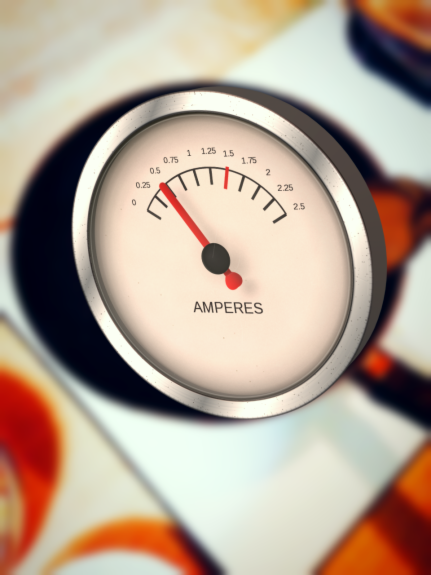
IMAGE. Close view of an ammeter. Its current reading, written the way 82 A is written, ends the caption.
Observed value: 0.5 A
